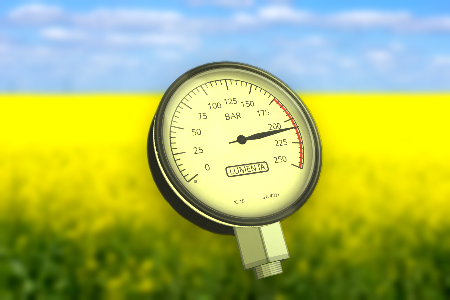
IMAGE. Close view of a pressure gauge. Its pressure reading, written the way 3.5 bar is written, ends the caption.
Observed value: 210 bar
